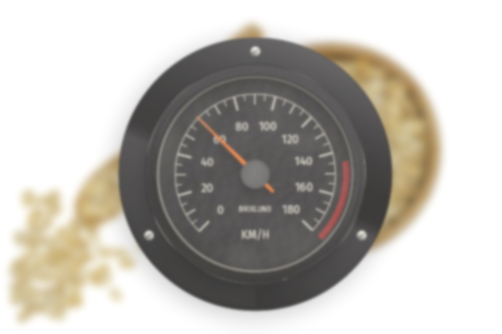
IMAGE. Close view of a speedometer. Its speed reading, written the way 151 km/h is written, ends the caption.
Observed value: 60 km/h
